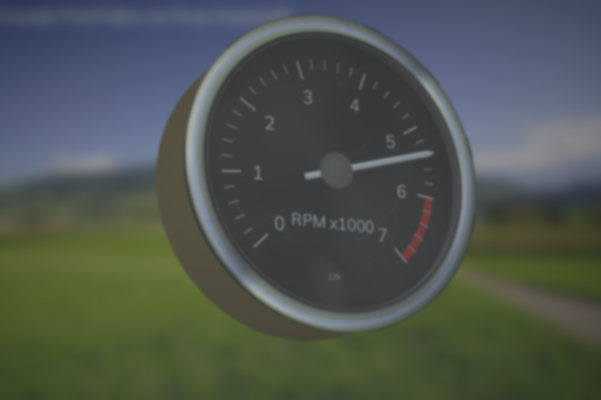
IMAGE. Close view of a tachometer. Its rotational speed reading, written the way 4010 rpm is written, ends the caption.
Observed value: 5400 rpm
